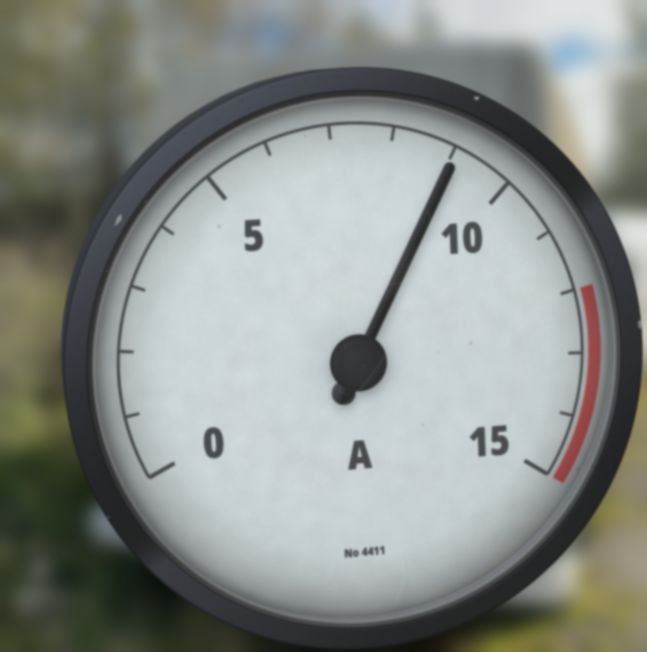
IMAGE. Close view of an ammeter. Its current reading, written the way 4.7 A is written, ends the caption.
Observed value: 9 A
